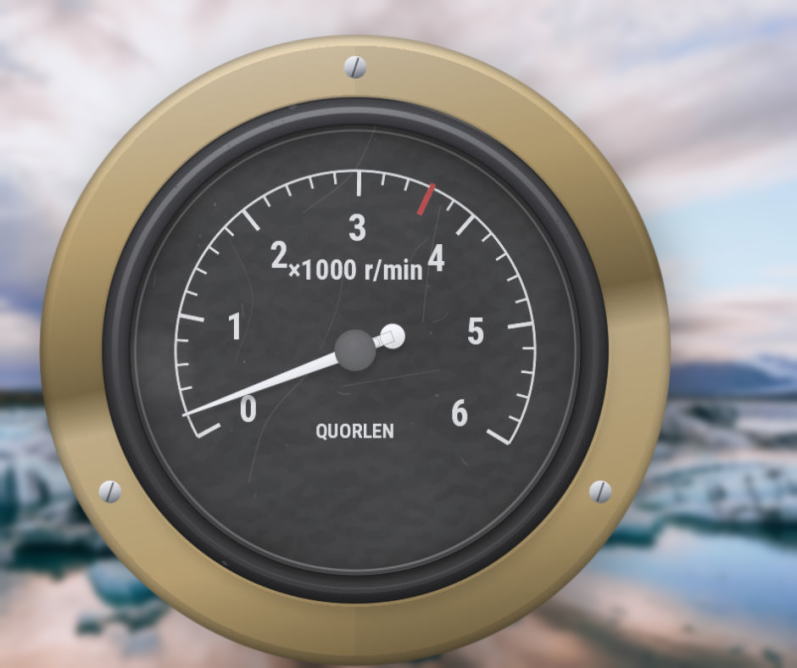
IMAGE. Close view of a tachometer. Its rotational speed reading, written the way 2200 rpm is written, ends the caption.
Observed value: 200 rpm
